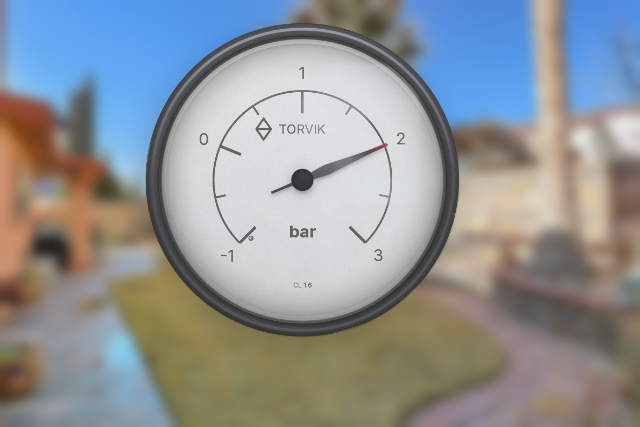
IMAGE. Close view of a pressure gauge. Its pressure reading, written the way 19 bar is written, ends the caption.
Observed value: 2 bar
